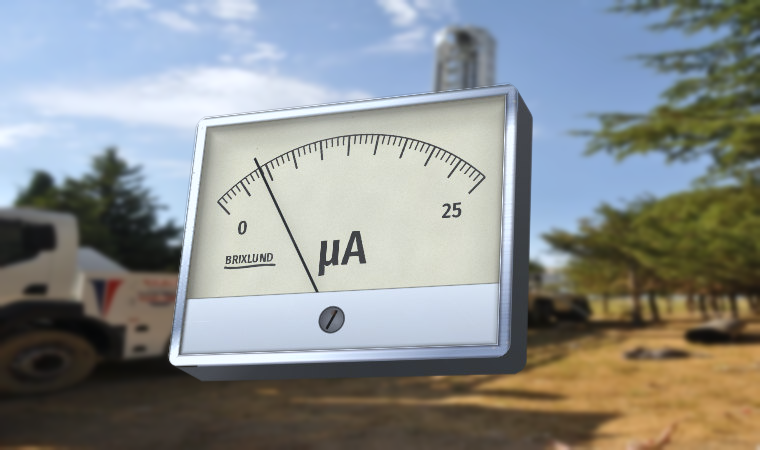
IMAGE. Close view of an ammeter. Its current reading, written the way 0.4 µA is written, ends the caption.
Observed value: 4.5 µA
